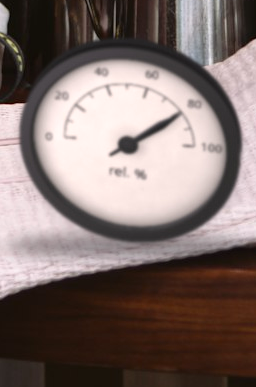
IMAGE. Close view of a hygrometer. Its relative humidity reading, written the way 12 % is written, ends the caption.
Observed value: 80 %
